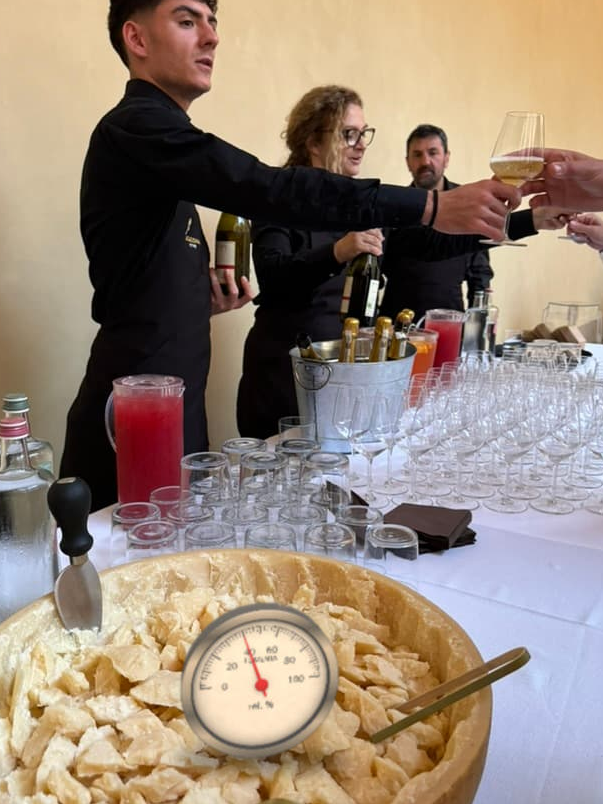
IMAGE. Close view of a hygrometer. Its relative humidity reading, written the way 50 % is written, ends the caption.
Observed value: 40 %
